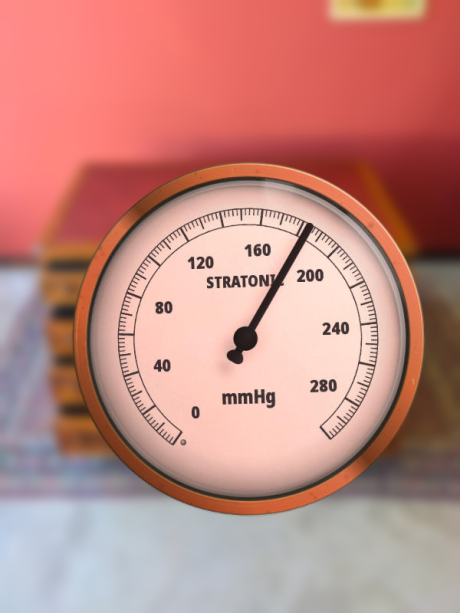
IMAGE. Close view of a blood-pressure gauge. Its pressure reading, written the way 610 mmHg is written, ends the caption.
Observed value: 184 mmHg
